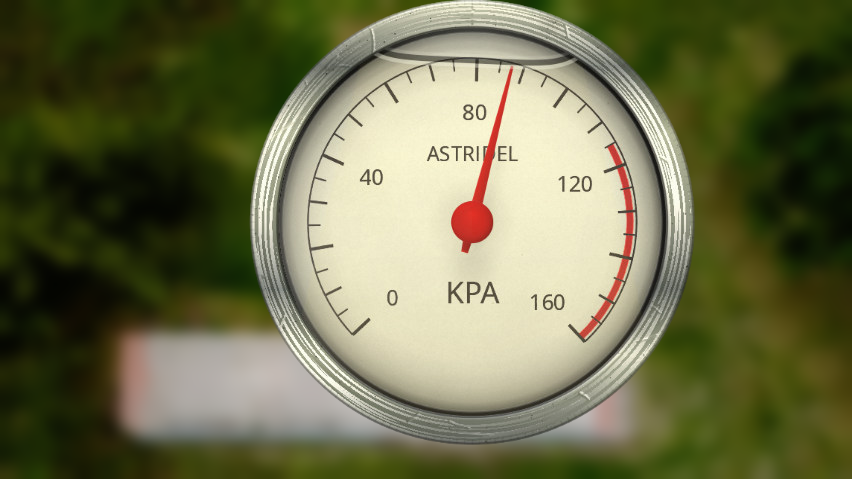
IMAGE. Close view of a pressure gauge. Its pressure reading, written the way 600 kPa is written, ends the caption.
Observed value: 87.5 kPa
